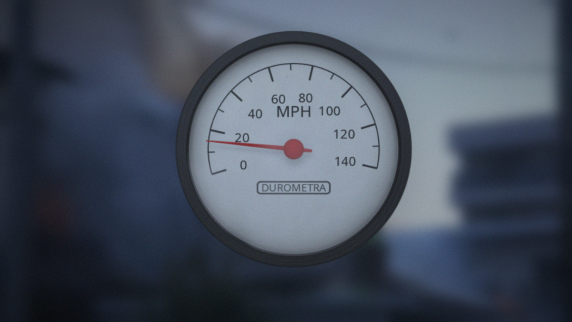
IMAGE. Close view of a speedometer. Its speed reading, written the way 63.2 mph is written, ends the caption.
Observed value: 15 mph
